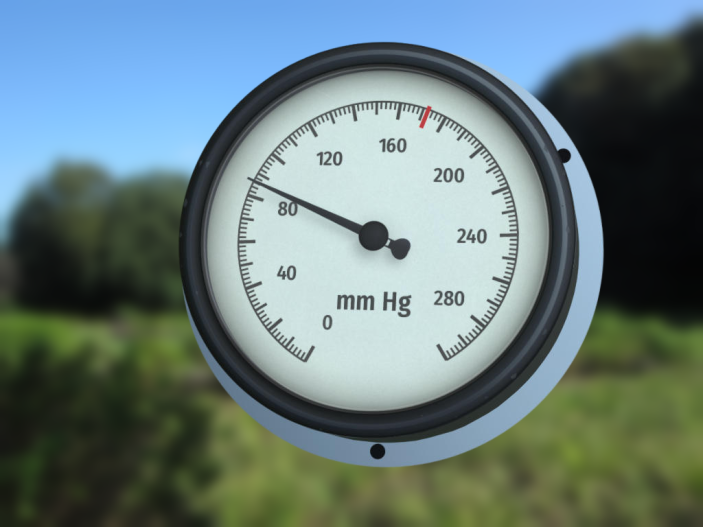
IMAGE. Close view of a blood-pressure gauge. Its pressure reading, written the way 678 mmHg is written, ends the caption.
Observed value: 86 mmHg
